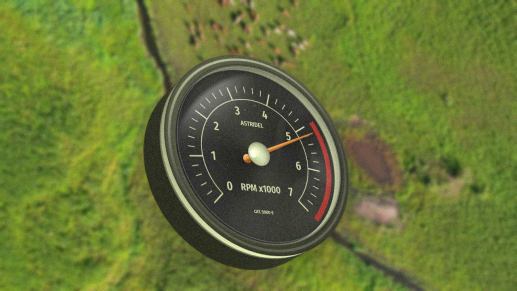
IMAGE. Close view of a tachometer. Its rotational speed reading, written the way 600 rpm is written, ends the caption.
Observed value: 5200 rpm
